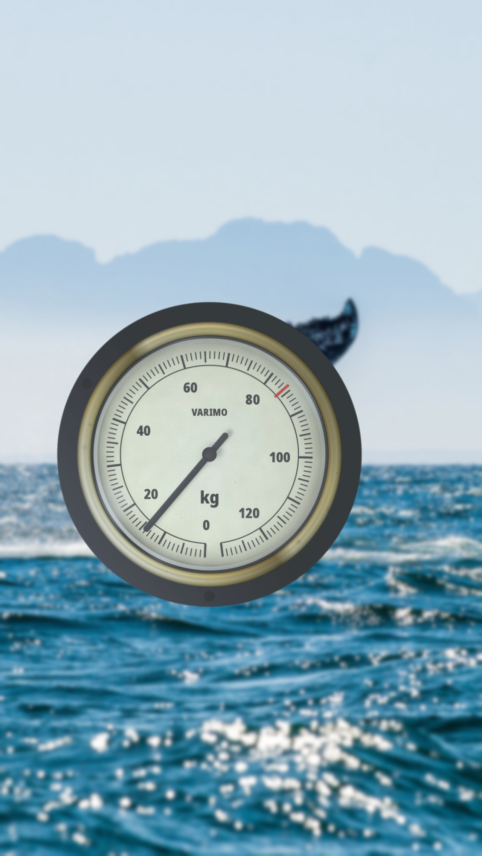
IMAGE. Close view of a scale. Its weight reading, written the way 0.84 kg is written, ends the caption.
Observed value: 14 kg
